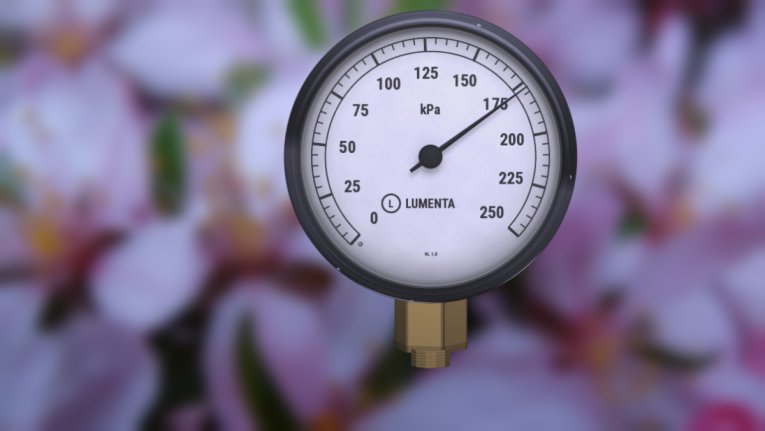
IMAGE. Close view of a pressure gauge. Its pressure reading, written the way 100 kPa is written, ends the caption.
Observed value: 177.5 kPa
